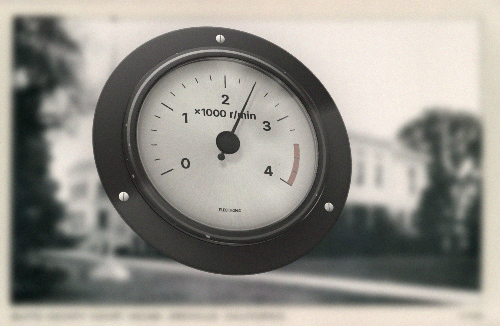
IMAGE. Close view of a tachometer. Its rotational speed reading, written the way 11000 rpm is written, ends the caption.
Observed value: 2400 rpm
